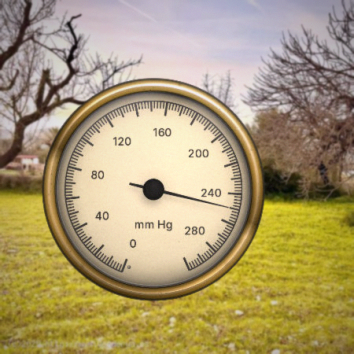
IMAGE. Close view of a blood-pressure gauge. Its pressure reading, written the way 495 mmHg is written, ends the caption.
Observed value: 250 mmHg
